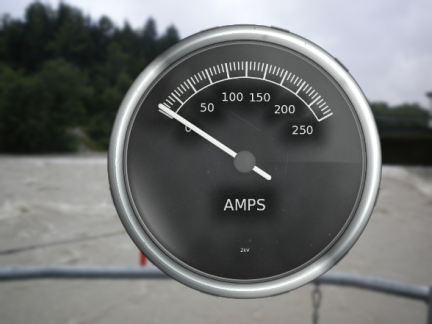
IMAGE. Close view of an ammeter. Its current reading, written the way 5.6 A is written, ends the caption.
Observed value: 5 A
